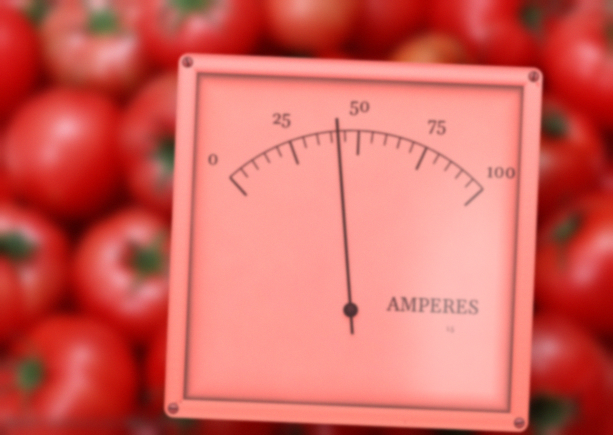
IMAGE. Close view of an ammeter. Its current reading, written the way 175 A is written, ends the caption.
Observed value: 42.5 A
